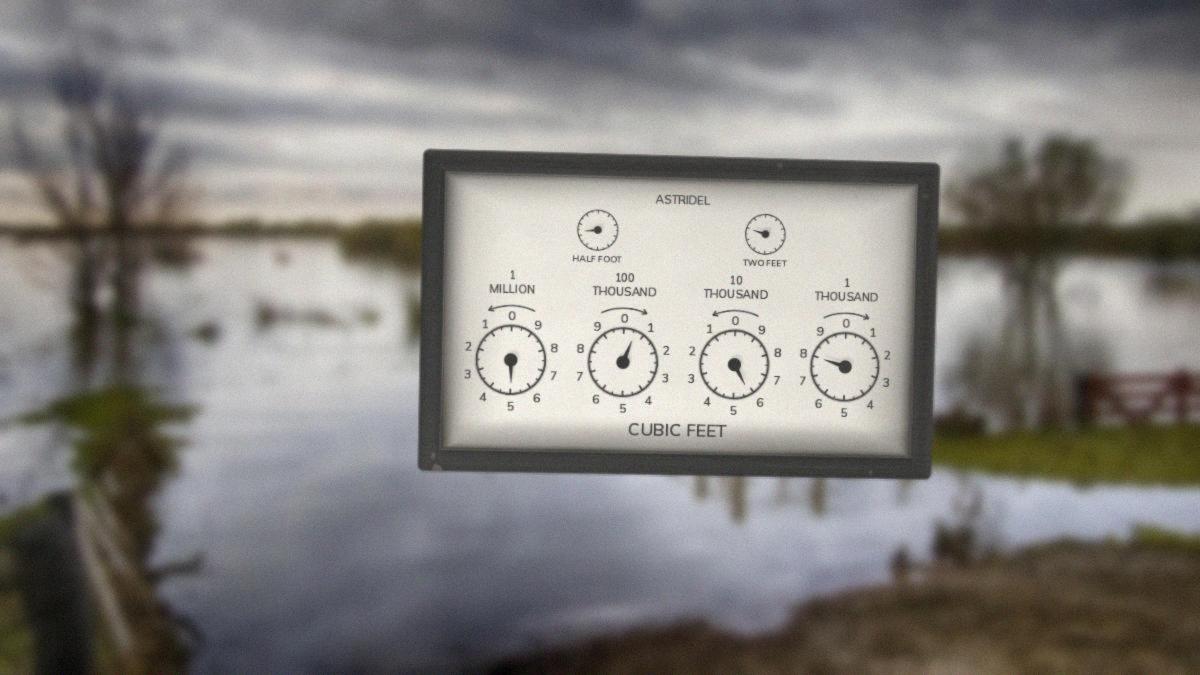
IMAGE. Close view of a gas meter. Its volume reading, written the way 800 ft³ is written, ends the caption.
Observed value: 505800 ft³
